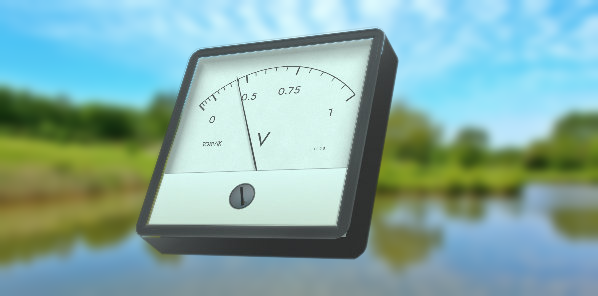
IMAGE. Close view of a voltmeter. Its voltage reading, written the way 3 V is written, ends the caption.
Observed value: 0.45 V
